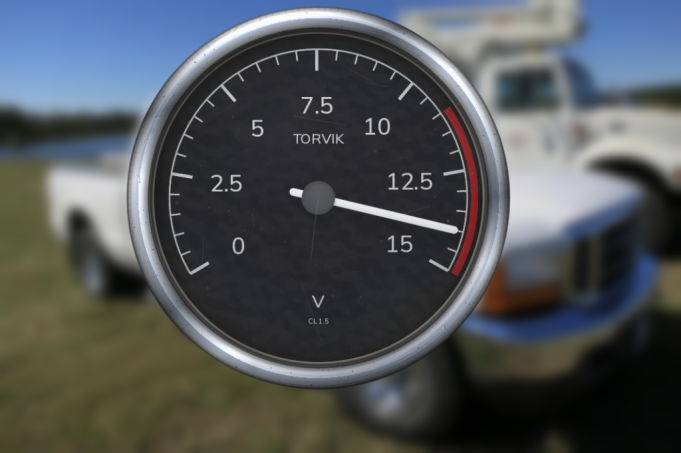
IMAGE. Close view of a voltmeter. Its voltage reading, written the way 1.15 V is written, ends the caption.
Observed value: 14 V
